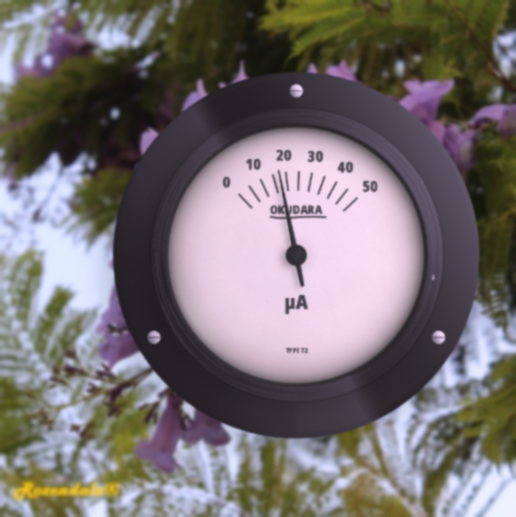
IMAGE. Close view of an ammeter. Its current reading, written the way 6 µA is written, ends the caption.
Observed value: 17.5 µA
